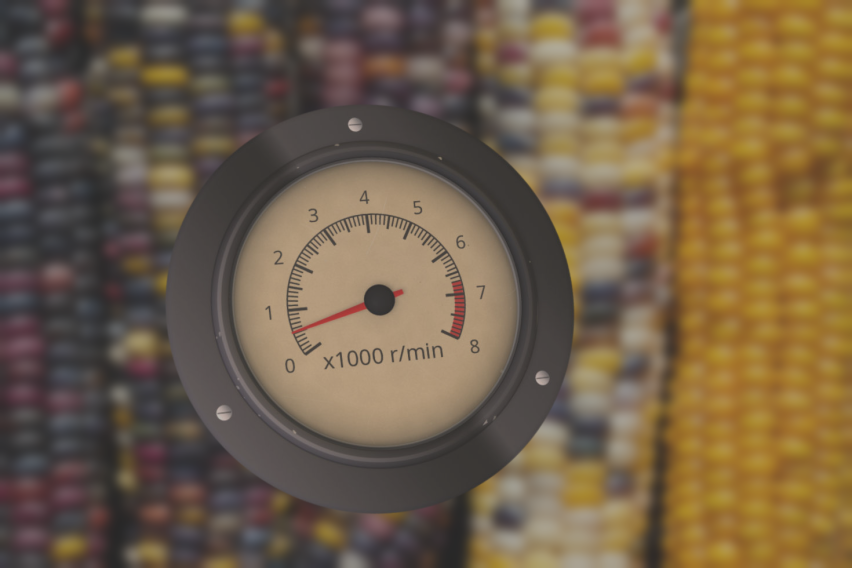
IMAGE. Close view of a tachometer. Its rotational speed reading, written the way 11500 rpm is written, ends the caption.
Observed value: 500 rpm
